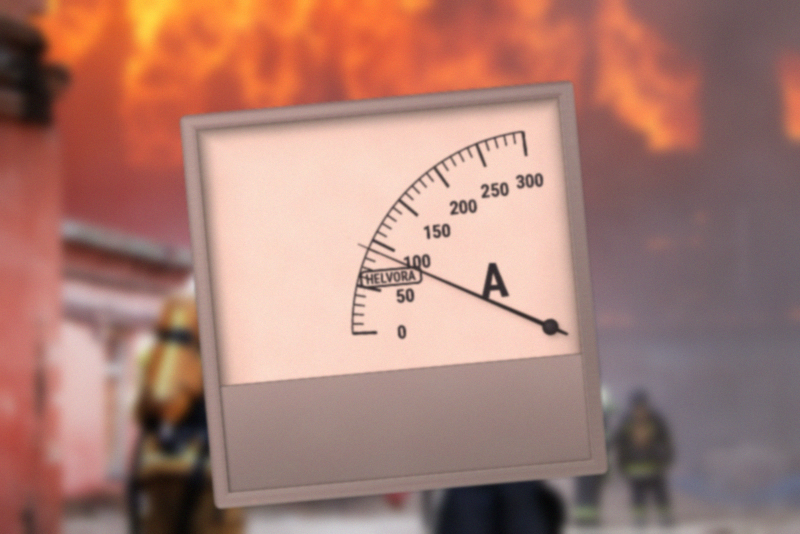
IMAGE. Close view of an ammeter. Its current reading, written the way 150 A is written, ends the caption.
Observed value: 90 A
